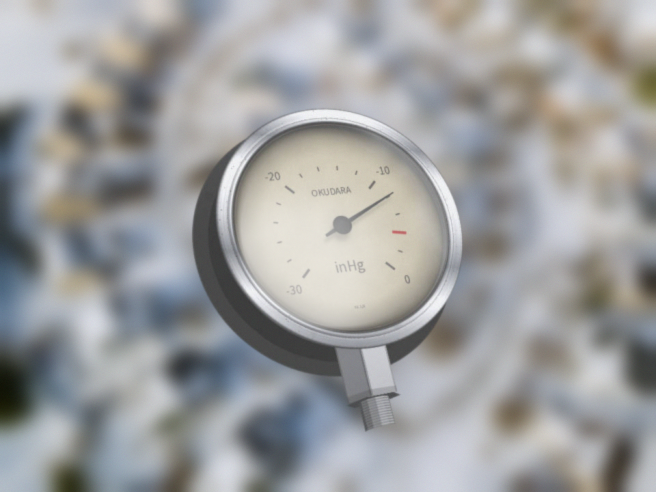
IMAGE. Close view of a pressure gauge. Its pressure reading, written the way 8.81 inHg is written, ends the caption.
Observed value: -8 inHg
